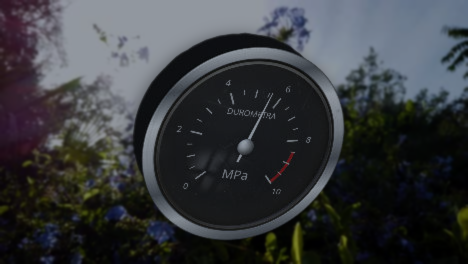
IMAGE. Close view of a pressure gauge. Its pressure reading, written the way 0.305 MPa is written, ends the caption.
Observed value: 5.5 MPa
